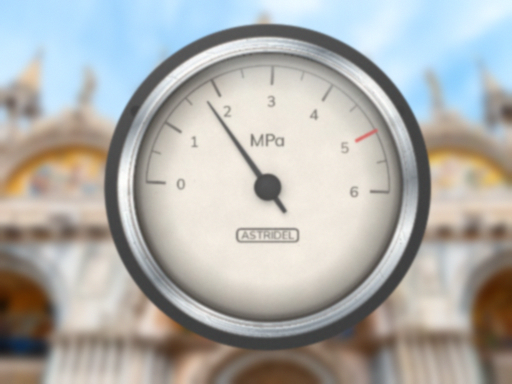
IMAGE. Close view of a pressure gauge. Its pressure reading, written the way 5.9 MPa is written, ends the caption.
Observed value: 1.75 MPa
